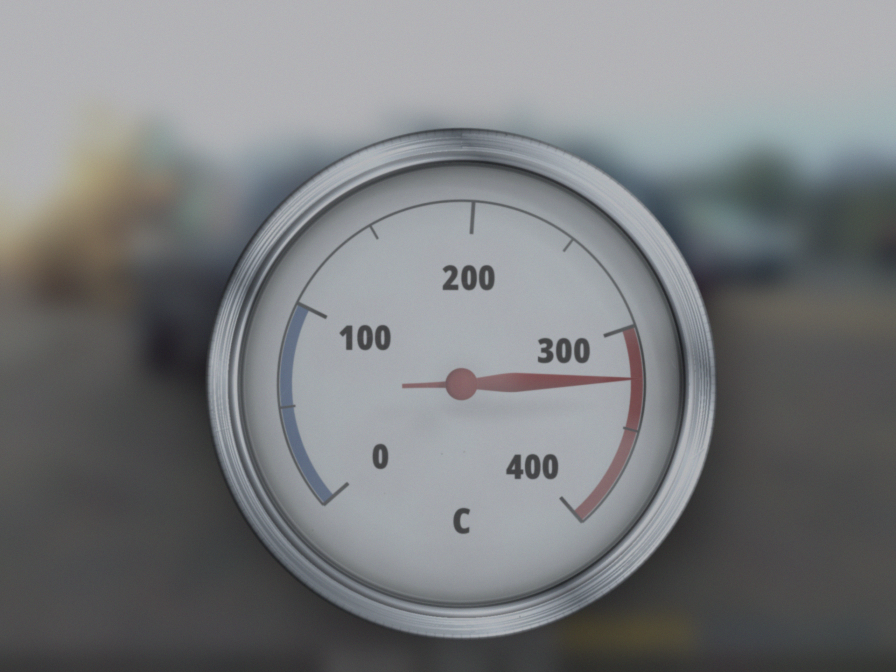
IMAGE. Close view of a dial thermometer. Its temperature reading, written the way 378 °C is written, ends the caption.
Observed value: 325 °C
